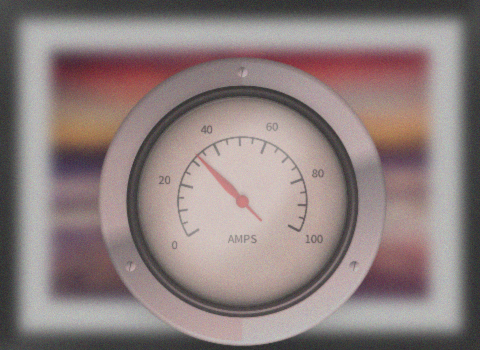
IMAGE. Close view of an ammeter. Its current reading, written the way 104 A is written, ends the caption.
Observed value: 32.5 A
